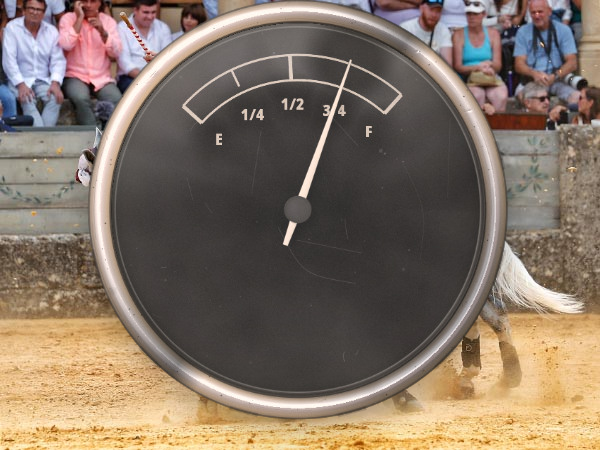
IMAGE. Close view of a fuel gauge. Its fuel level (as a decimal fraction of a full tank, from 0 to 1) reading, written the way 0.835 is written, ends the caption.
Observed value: 0.75
